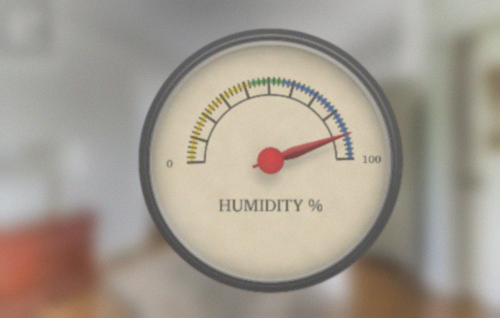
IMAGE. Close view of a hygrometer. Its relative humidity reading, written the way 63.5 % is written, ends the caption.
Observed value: 90 %
